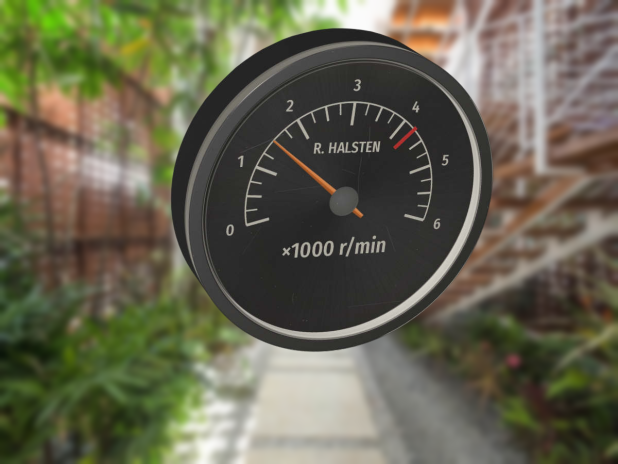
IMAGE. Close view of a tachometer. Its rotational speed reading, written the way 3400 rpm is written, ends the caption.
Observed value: 1500 rpm
